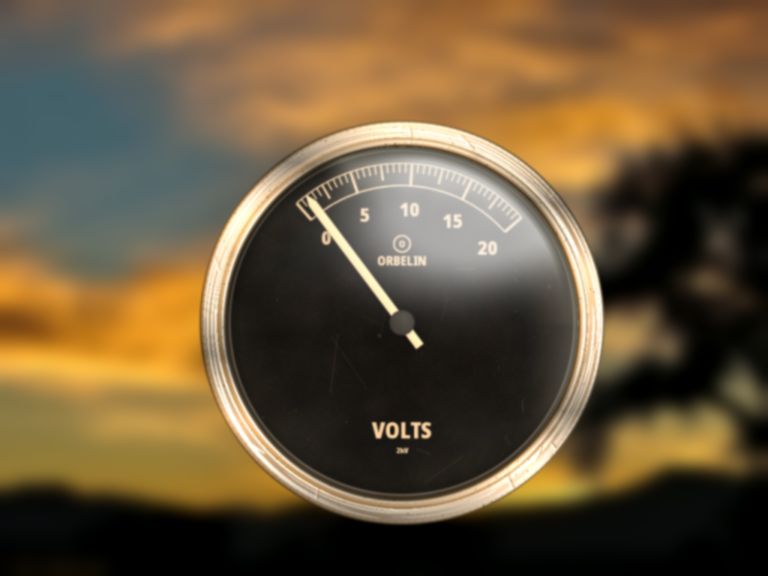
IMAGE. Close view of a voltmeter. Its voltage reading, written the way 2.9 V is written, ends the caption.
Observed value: 1 V
